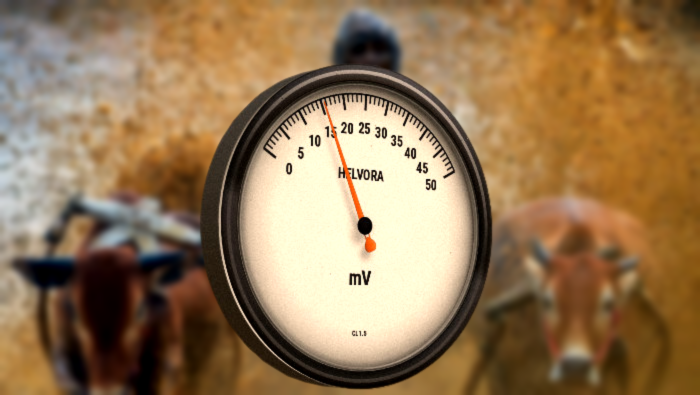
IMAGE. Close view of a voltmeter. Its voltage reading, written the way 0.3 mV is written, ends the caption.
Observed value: 15 mV
